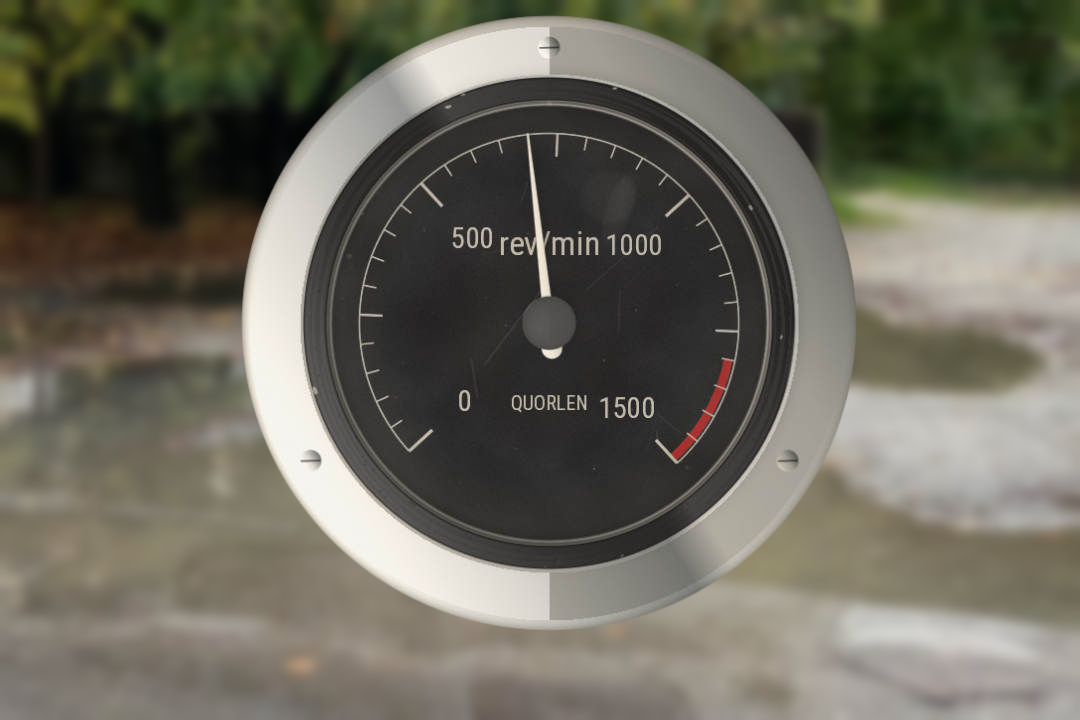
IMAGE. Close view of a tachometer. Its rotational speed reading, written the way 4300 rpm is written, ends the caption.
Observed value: 700 rpm
